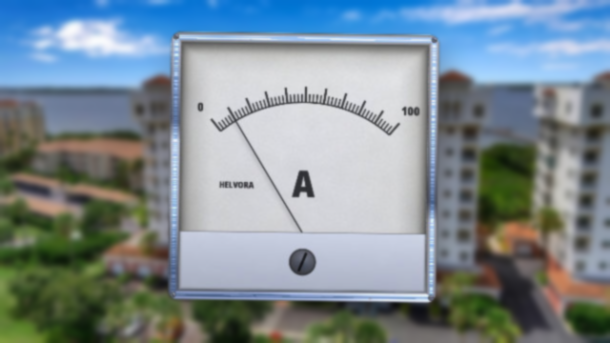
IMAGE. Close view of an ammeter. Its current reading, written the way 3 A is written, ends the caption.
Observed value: 10 A
